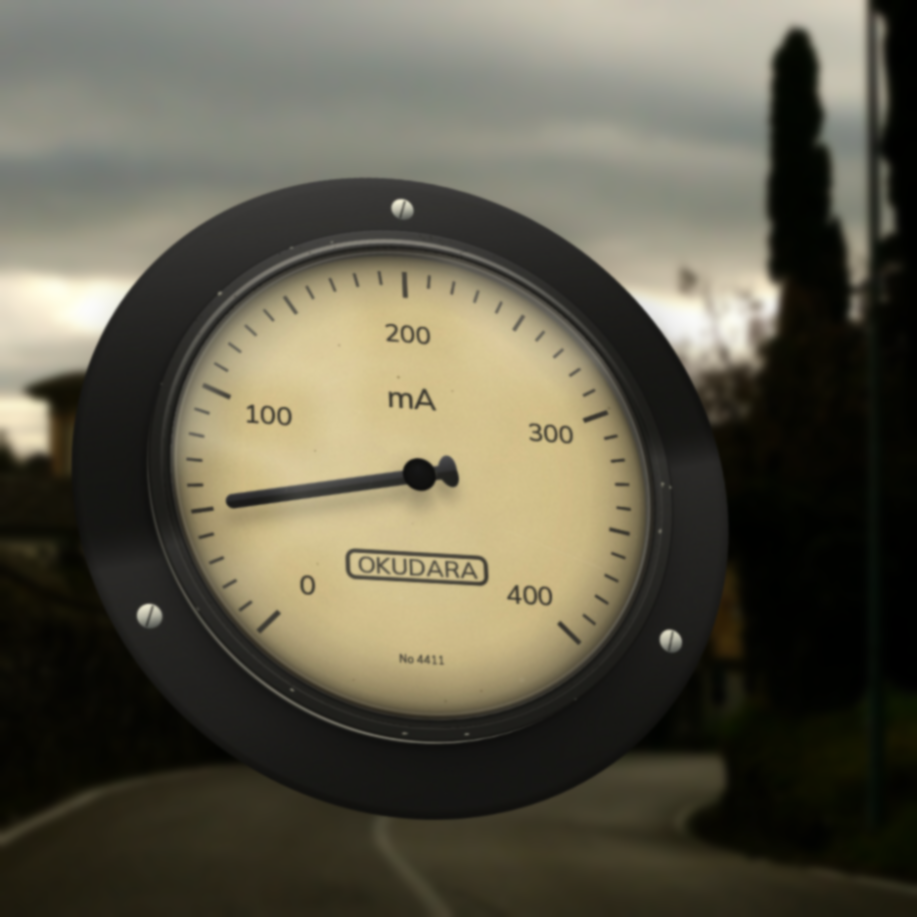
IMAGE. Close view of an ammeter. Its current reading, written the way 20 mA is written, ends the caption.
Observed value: 50 mA
